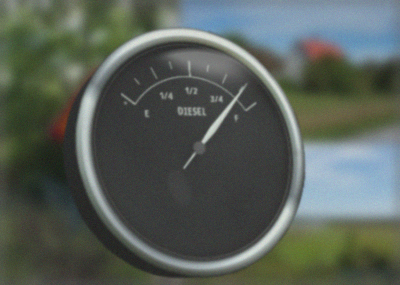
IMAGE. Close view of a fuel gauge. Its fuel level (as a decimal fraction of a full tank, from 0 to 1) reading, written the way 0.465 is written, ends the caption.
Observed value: 0.875
